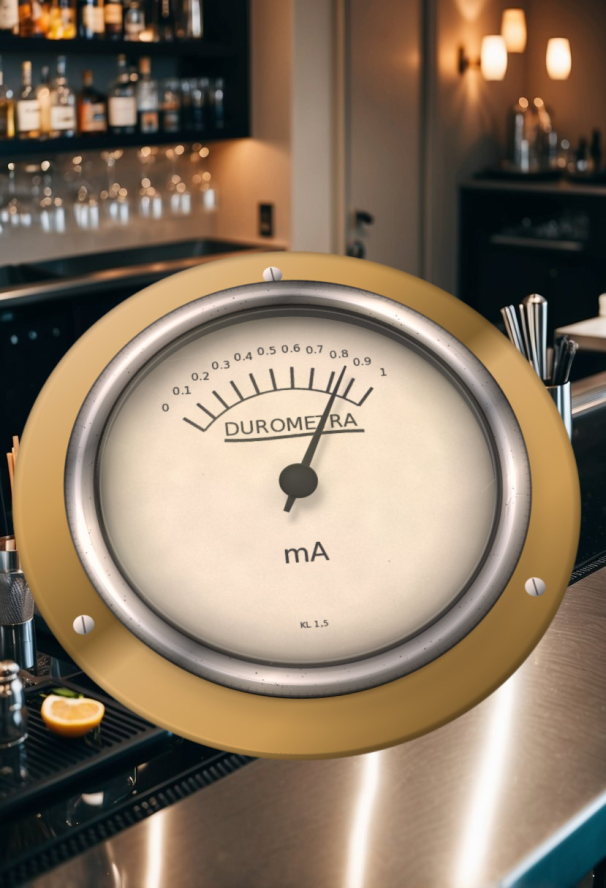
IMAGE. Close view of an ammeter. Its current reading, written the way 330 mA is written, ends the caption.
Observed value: 0.85 mA
